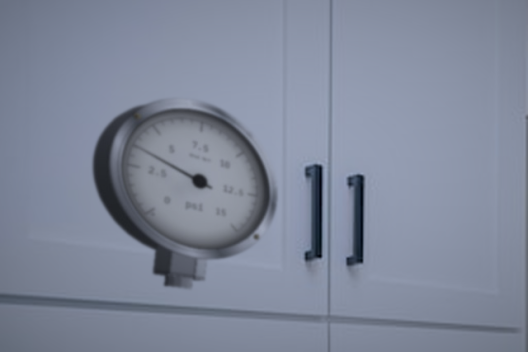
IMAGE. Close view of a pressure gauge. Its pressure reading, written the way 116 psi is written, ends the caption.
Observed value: 3.5 psi
